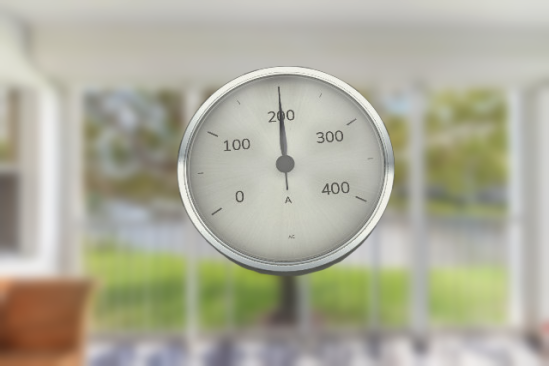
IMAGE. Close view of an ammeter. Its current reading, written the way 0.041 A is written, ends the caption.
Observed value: 200 A
